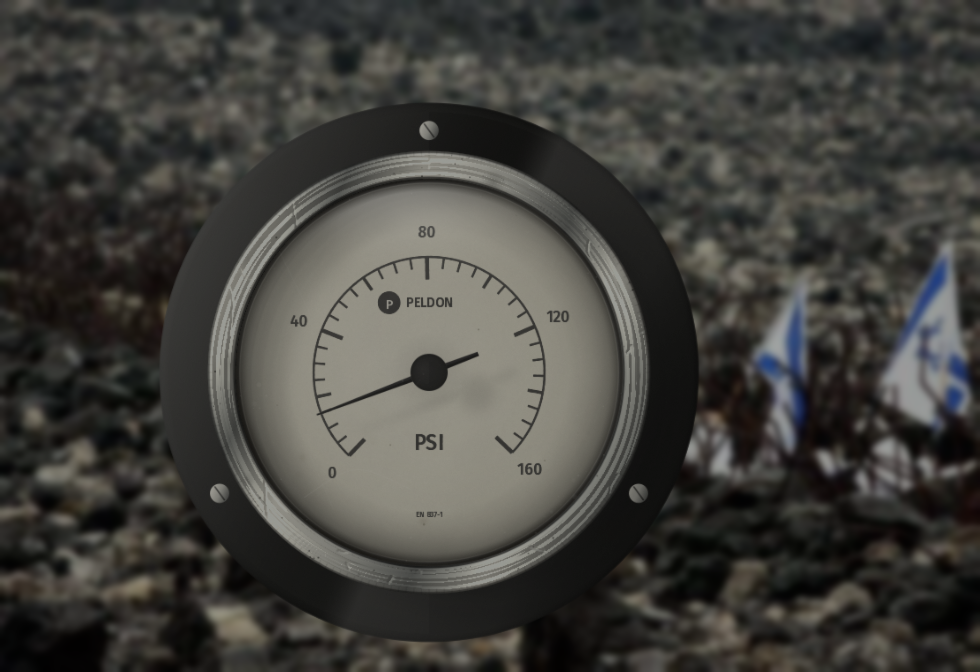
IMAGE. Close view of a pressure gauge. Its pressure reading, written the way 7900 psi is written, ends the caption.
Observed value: 15 psi
